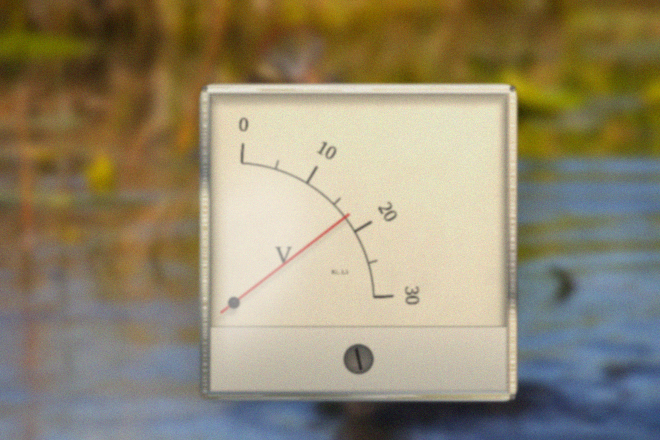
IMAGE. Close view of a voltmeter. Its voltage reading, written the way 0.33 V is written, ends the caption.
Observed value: 17.5 V
